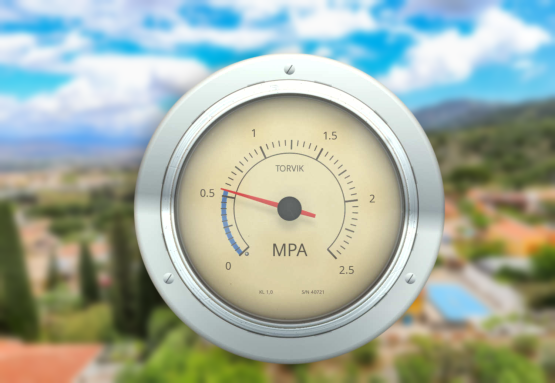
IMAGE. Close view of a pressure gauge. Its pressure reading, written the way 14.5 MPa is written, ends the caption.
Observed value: 0.55 MPa
